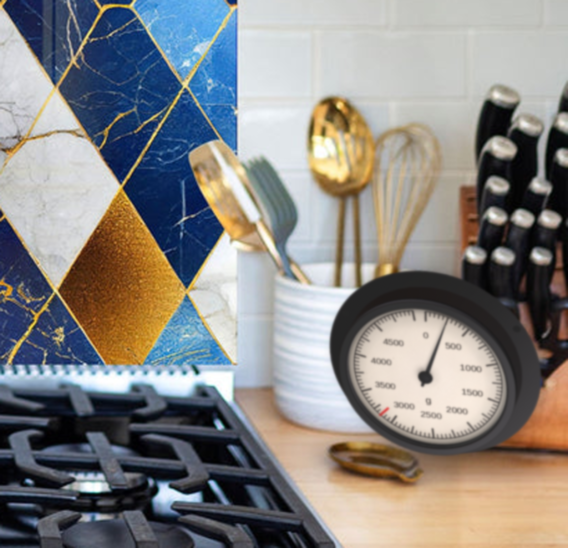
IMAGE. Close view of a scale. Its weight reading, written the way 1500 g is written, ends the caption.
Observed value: 250 g
